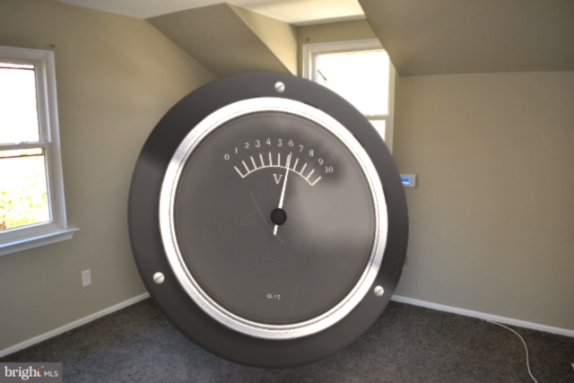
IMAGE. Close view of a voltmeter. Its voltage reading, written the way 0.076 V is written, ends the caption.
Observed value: 6 V
